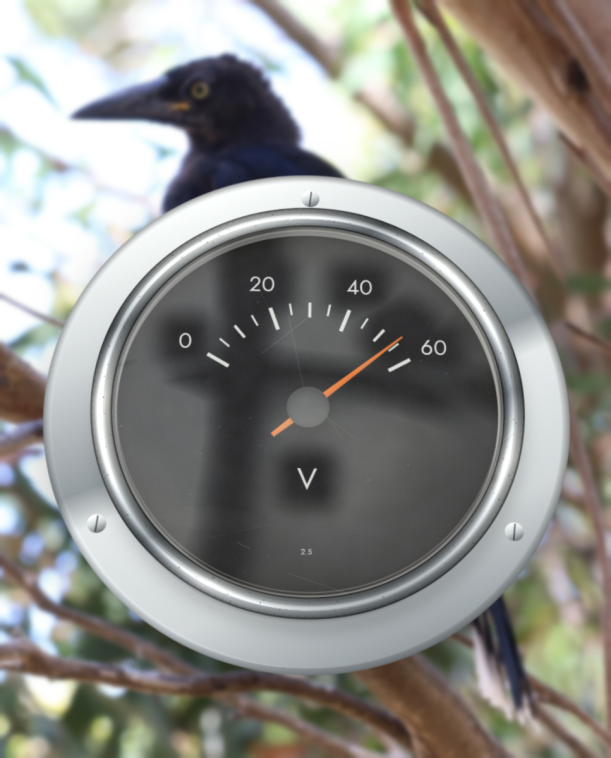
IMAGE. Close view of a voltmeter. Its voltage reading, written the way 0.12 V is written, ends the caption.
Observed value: 55 V
